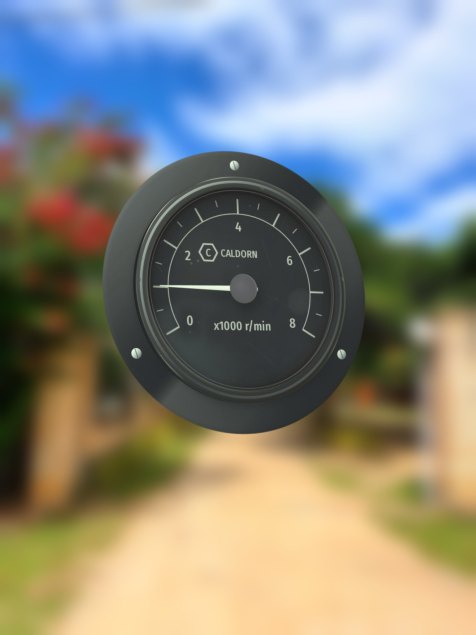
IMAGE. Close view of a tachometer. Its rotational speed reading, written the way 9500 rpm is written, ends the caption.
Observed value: 1000 rpm
